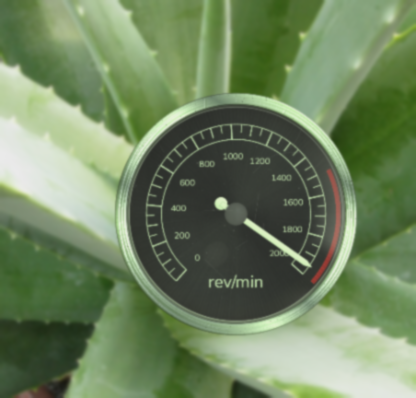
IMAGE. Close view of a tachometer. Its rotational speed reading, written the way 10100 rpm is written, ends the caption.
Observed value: 1950 rpm
